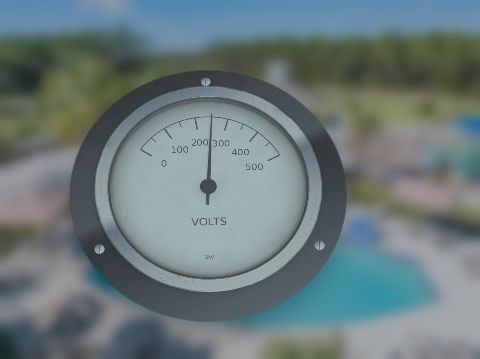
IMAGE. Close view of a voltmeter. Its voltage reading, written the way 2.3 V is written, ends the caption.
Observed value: 250 V
